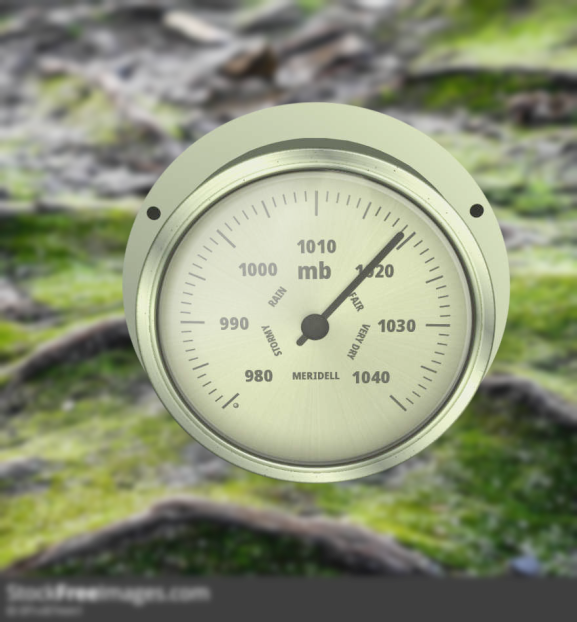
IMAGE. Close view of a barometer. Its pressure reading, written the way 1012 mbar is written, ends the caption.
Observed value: 1019 mbar
